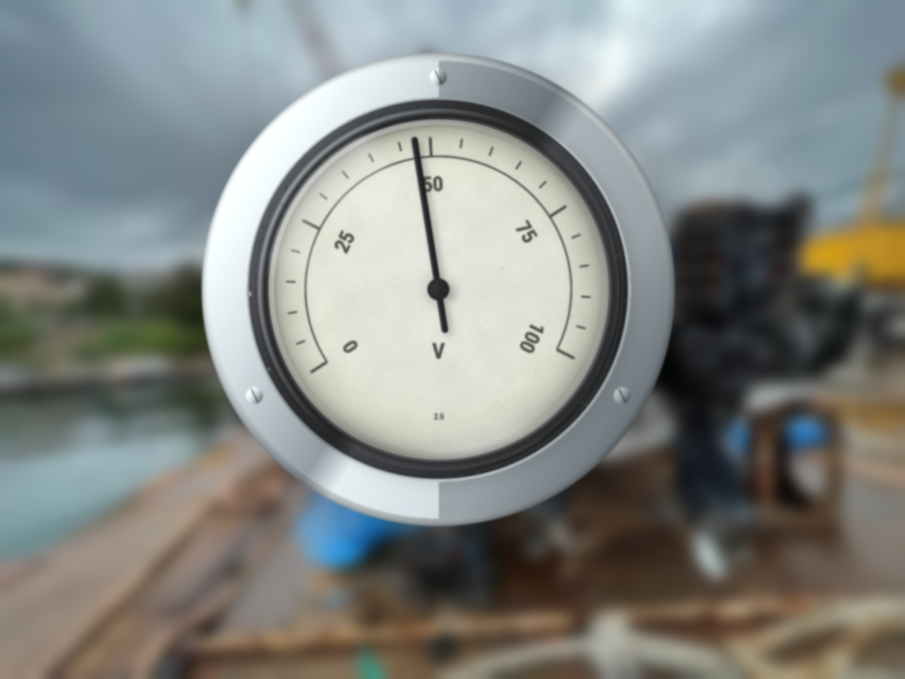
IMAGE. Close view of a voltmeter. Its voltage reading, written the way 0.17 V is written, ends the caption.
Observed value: 47.5 V
